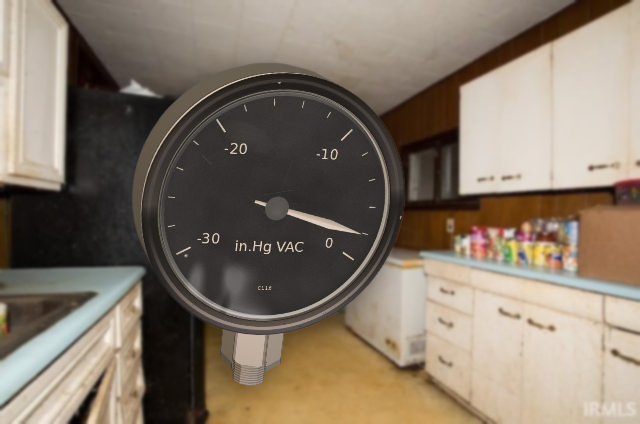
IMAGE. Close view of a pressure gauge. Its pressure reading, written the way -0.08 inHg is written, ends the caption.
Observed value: -2 inHg
